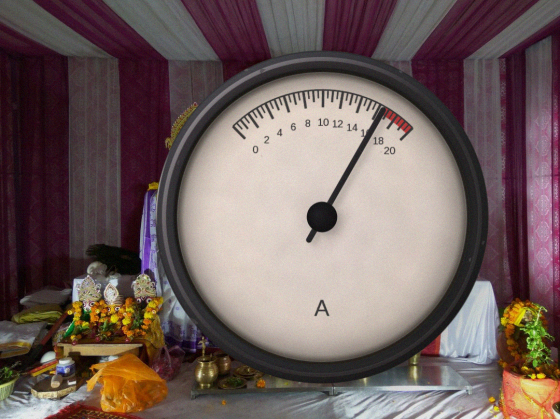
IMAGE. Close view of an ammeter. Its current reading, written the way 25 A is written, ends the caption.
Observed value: 16.5 A
